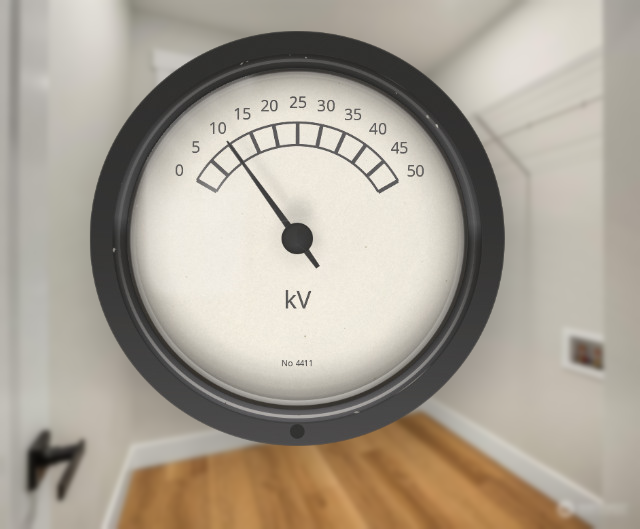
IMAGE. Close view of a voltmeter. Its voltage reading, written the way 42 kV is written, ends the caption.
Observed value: 10 kV
